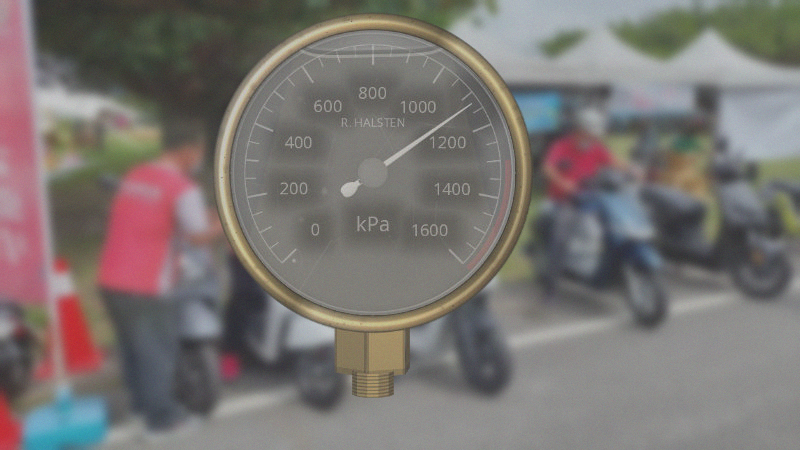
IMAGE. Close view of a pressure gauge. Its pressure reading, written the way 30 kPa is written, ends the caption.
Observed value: 1125 kPa
